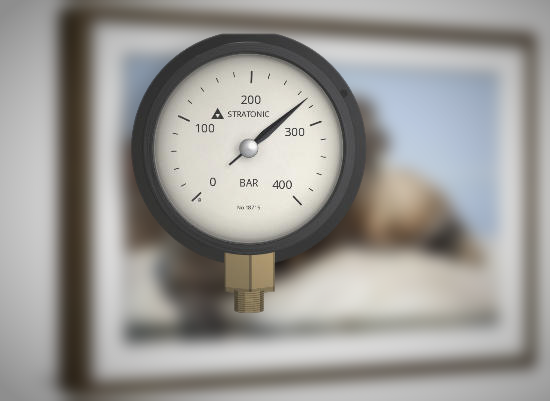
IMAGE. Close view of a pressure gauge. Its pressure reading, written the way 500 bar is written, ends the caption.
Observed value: 270 bar
